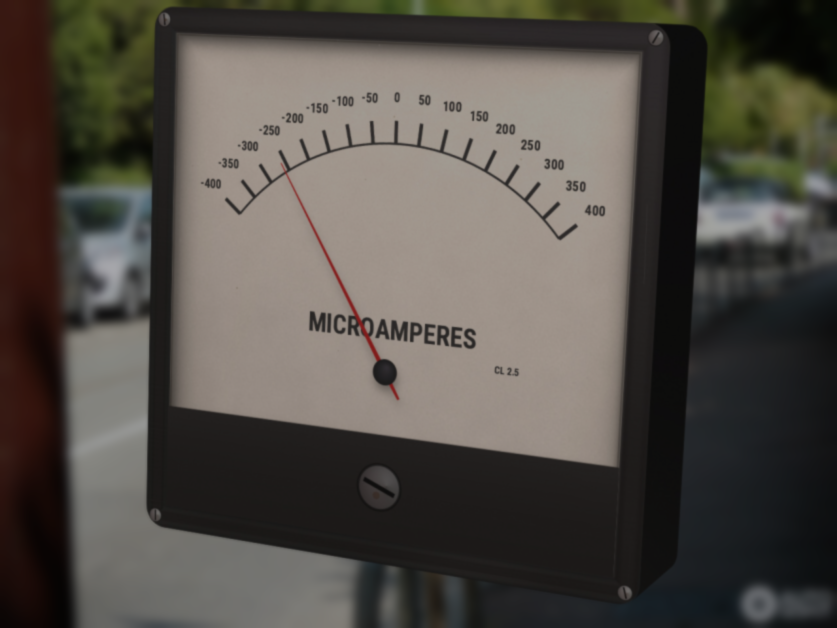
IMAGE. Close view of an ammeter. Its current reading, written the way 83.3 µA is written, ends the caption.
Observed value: -250 µA
